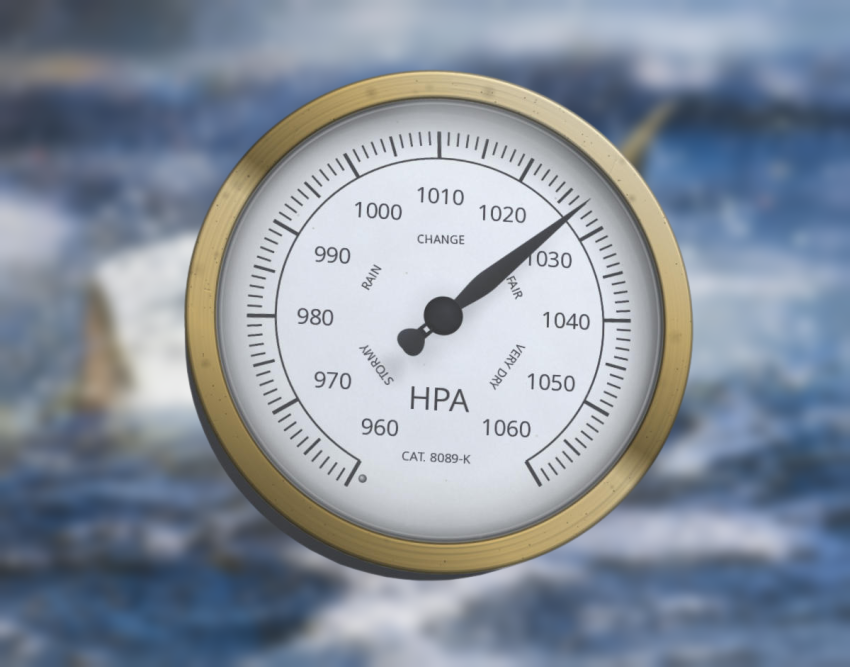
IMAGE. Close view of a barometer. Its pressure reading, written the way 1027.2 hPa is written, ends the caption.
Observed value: 1027 hPa
